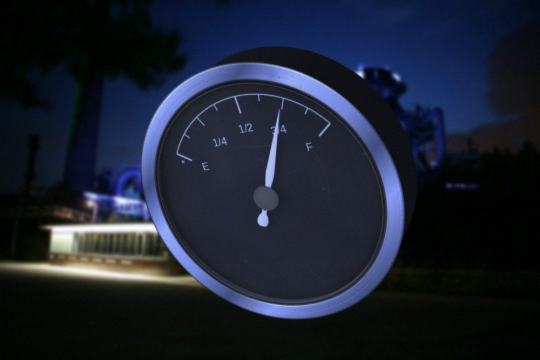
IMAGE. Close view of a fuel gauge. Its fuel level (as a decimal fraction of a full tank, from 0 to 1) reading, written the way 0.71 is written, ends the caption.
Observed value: 0.75
